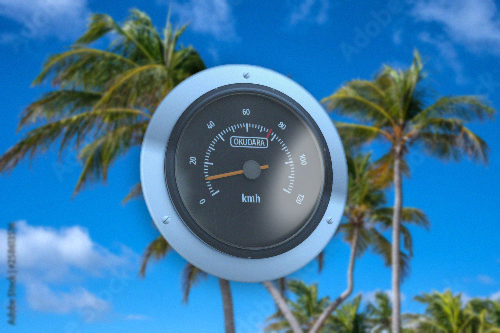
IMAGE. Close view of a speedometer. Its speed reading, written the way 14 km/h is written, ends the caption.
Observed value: 10 km/h
